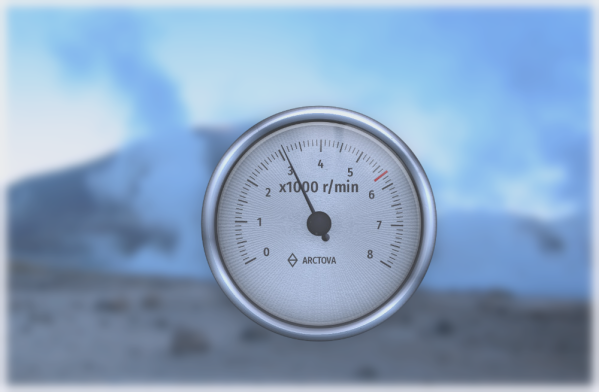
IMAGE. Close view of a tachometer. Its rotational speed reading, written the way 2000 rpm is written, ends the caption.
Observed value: 3100 rpm
